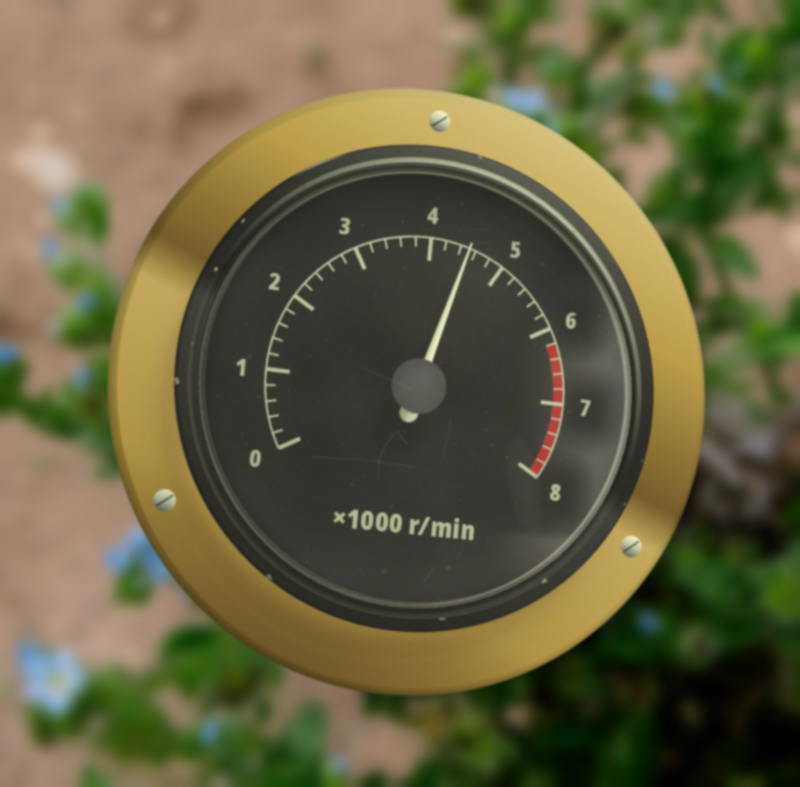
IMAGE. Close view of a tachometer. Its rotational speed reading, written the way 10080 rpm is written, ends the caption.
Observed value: 4500 rpm
